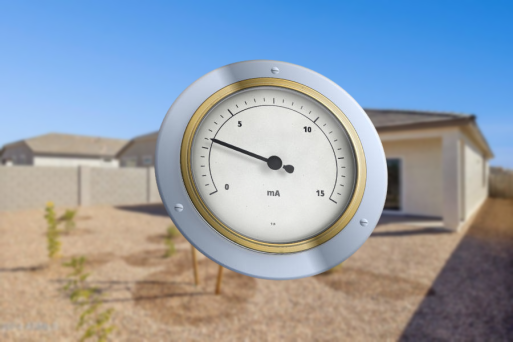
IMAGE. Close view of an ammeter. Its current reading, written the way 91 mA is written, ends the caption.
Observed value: 3 mA
